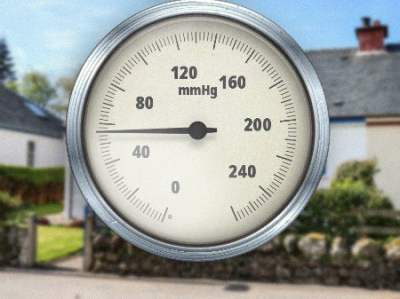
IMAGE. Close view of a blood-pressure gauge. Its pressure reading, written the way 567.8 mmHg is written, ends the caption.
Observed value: 56 mmHg
